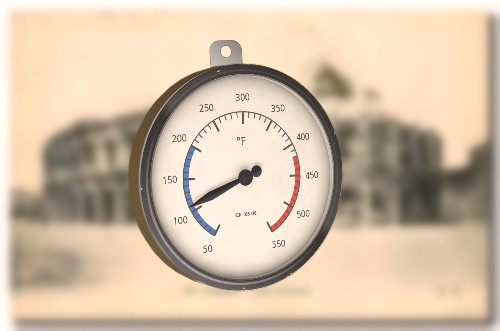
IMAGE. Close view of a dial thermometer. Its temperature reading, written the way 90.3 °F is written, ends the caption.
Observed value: 110 °F
